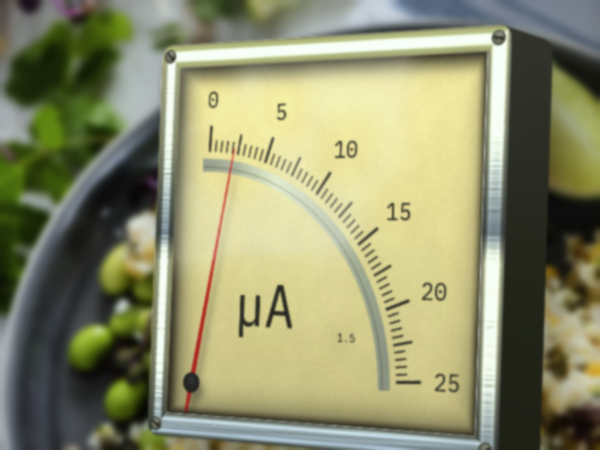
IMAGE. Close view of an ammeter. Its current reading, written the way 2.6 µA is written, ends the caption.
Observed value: 2.5 µA
